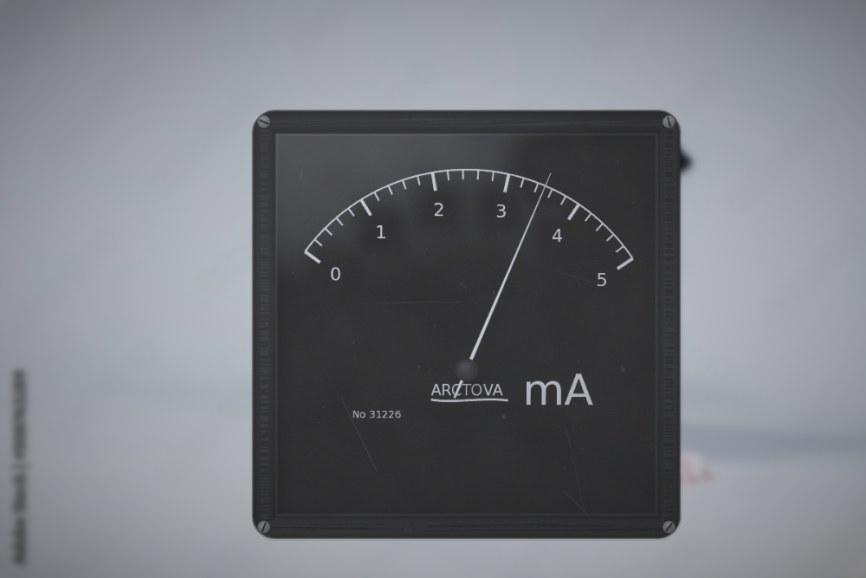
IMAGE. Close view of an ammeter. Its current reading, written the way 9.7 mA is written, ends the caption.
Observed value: 3.5 mA
